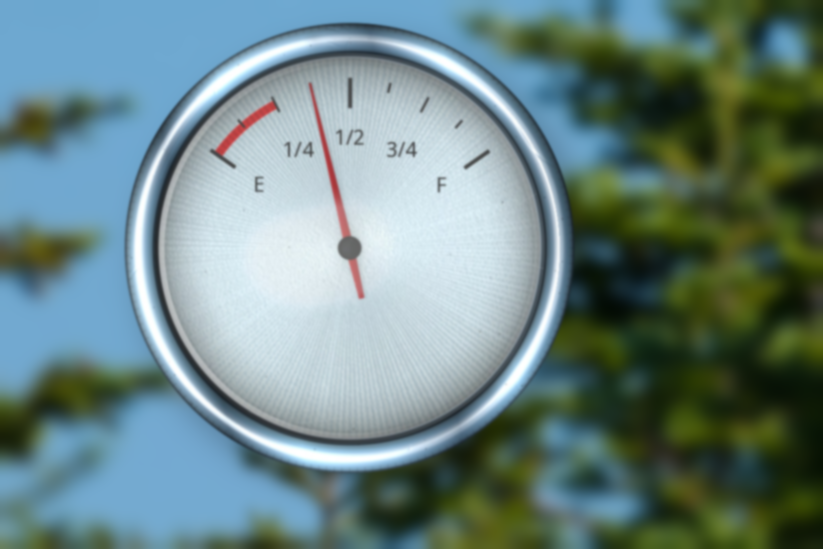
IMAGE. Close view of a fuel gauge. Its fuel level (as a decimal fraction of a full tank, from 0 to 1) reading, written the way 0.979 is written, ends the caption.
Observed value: 0.375
